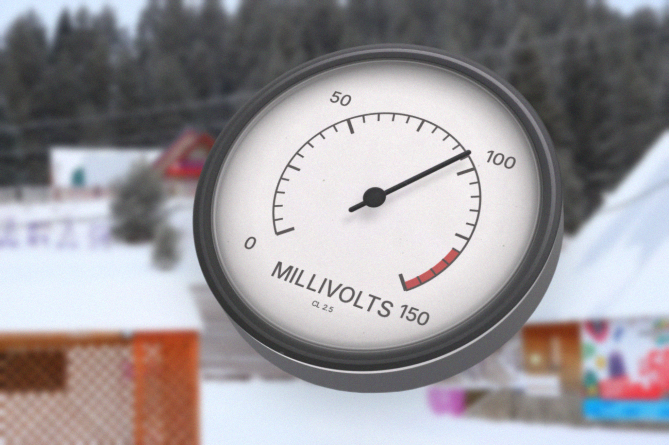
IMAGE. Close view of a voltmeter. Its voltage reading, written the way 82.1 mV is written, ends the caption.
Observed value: 95 mV
